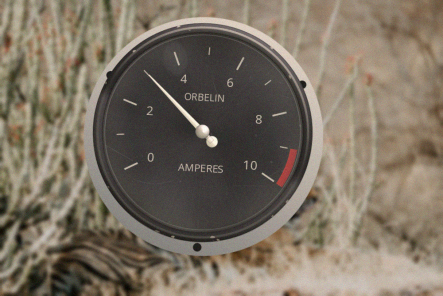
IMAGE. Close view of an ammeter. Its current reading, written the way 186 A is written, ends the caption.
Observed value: 3 A
